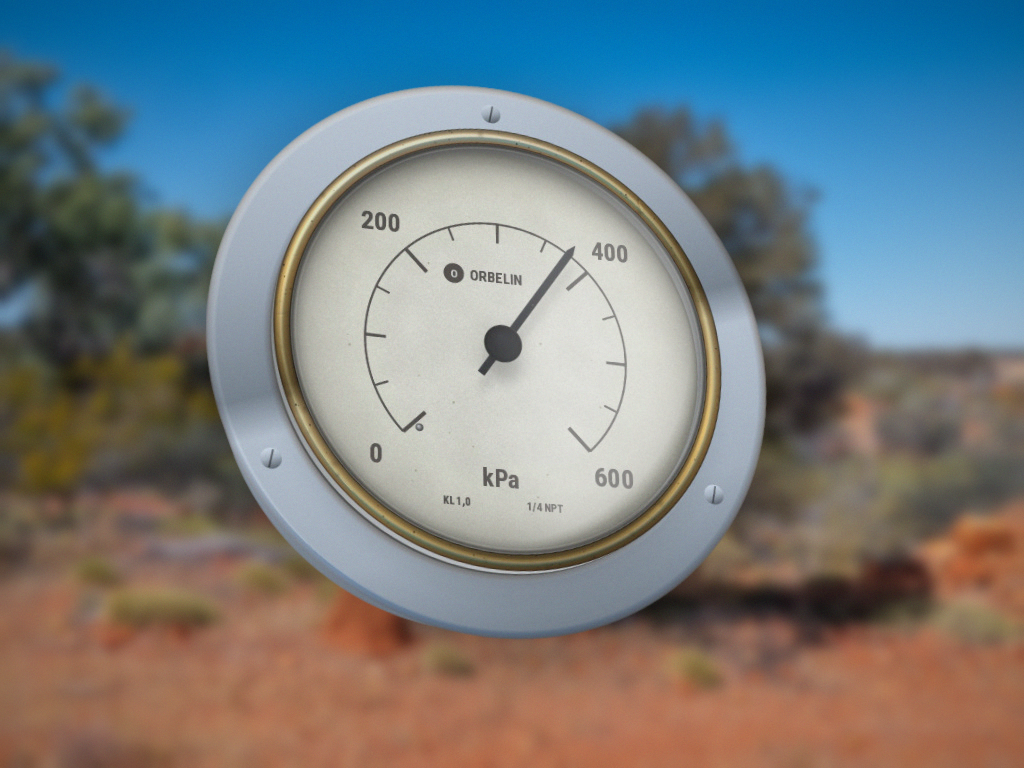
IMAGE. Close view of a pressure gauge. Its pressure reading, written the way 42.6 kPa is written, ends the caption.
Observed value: 375 kPa
